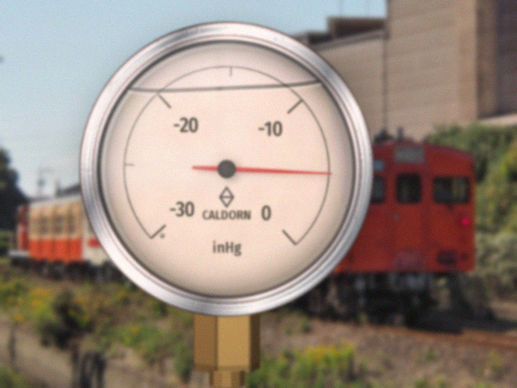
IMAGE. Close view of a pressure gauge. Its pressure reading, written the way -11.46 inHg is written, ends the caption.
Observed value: -5 inHg
